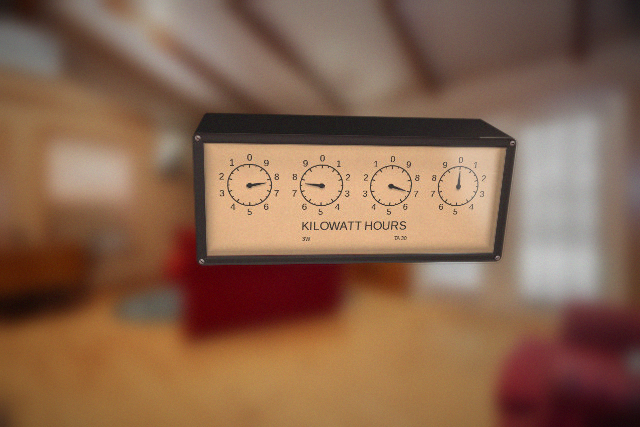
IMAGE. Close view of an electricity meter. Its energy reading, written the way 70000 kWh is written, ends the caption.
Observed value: 7770 kWh
